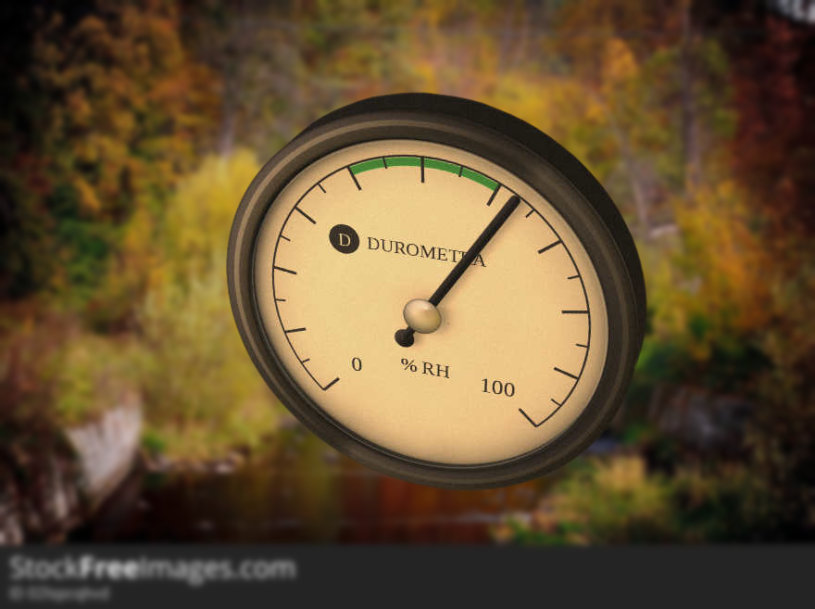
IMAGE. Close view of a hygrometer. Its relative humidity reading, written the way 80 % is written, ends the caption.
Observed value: 62.5 %
